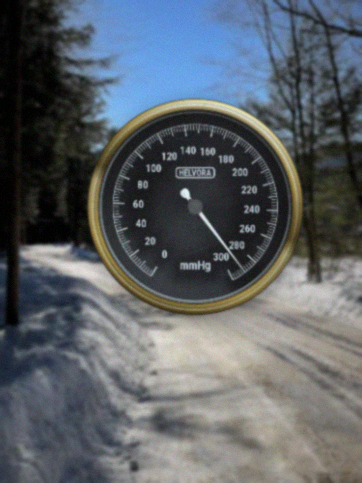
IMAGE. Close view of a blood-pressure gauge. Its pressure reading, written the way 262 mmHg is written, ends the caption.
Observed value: 290 mmHg
